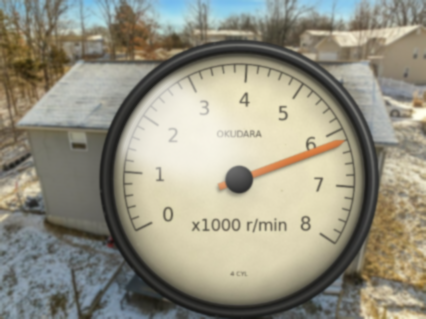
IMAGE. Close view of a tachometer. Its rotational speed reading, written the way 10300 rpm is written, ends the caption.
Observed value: 6200 rpm
